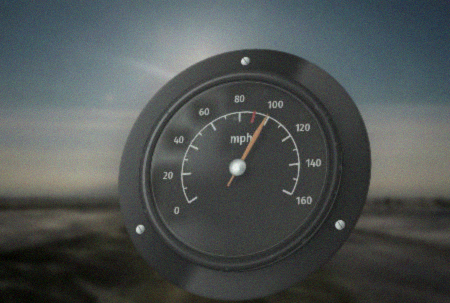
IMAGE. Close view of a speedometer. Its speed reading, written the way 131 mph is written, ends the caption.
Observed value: 100 mph
